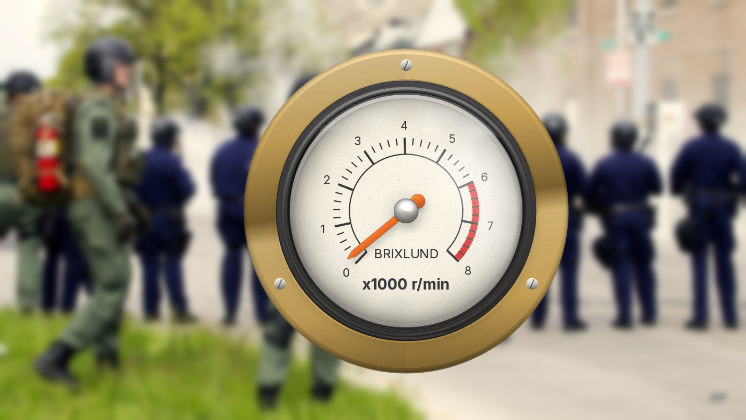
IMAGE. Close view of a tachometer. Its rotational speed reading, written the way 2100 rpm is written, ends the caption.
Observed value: 200 rpm
